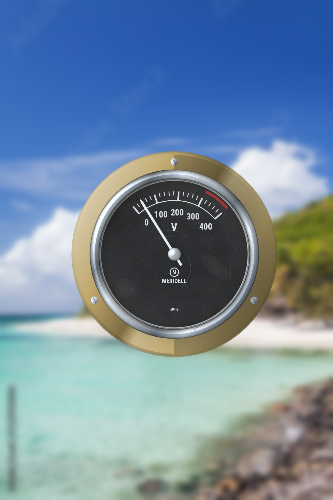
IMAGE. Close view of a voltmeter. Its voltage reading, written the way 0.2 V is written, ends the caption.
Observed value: 40 V
